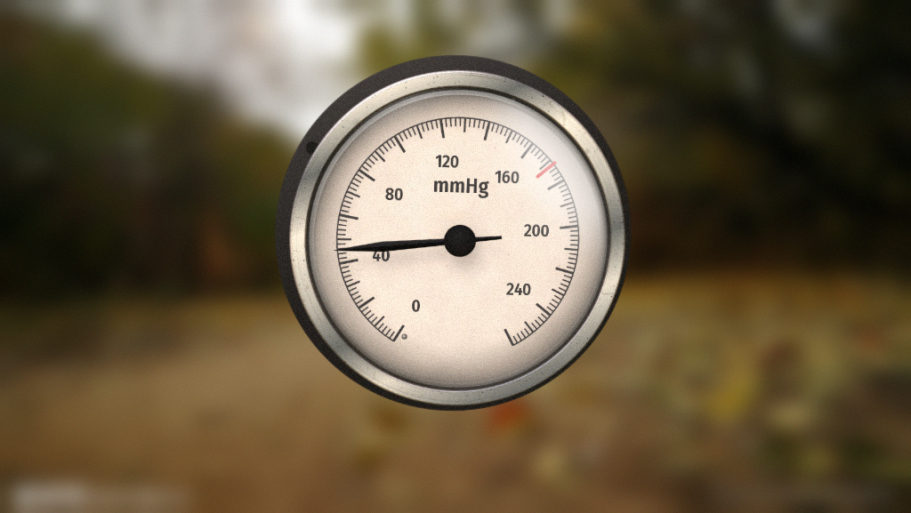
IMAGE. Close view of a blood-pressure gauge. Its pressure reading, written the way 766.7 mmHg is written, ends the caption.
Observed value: 46 mmHg
